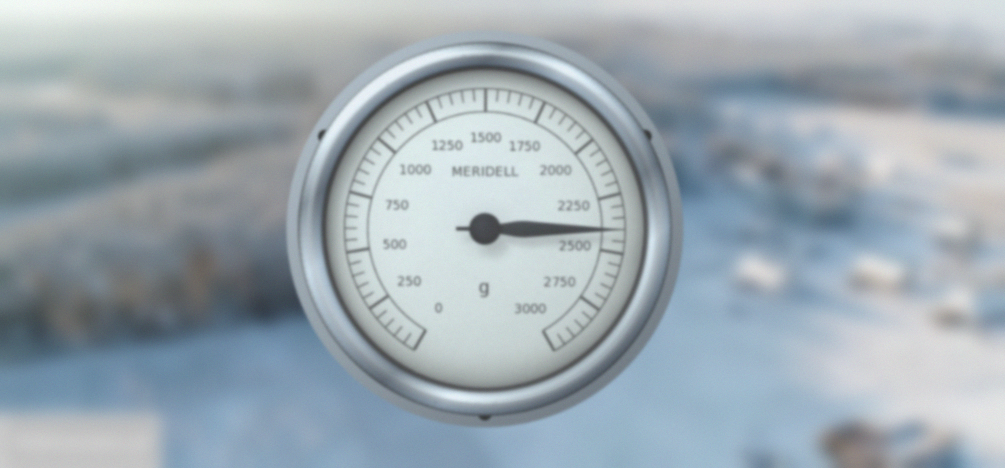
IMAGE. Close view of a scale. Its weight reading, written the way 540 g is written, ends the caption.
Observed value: 2400 g
